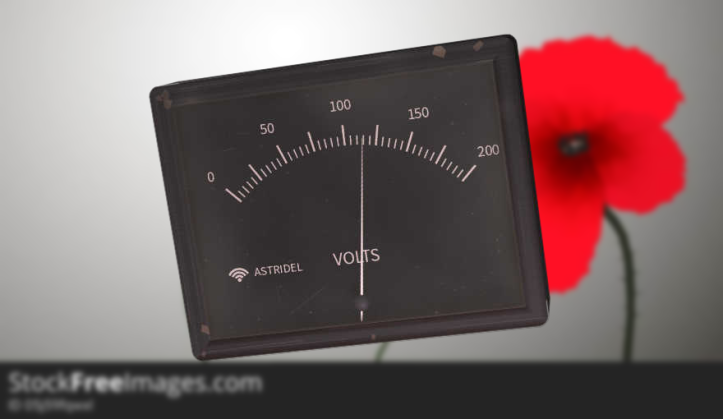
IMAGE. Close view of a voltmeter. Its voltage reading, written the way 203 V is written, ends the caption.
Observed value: 115 V
